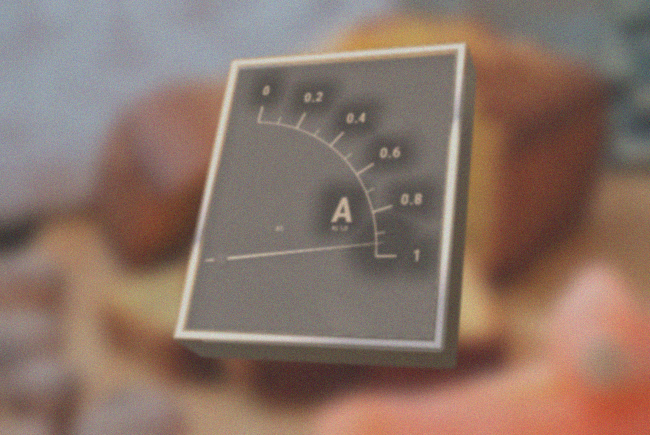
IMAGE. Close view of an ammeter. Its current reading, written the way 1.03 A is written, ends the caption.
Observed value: 0.95 A
